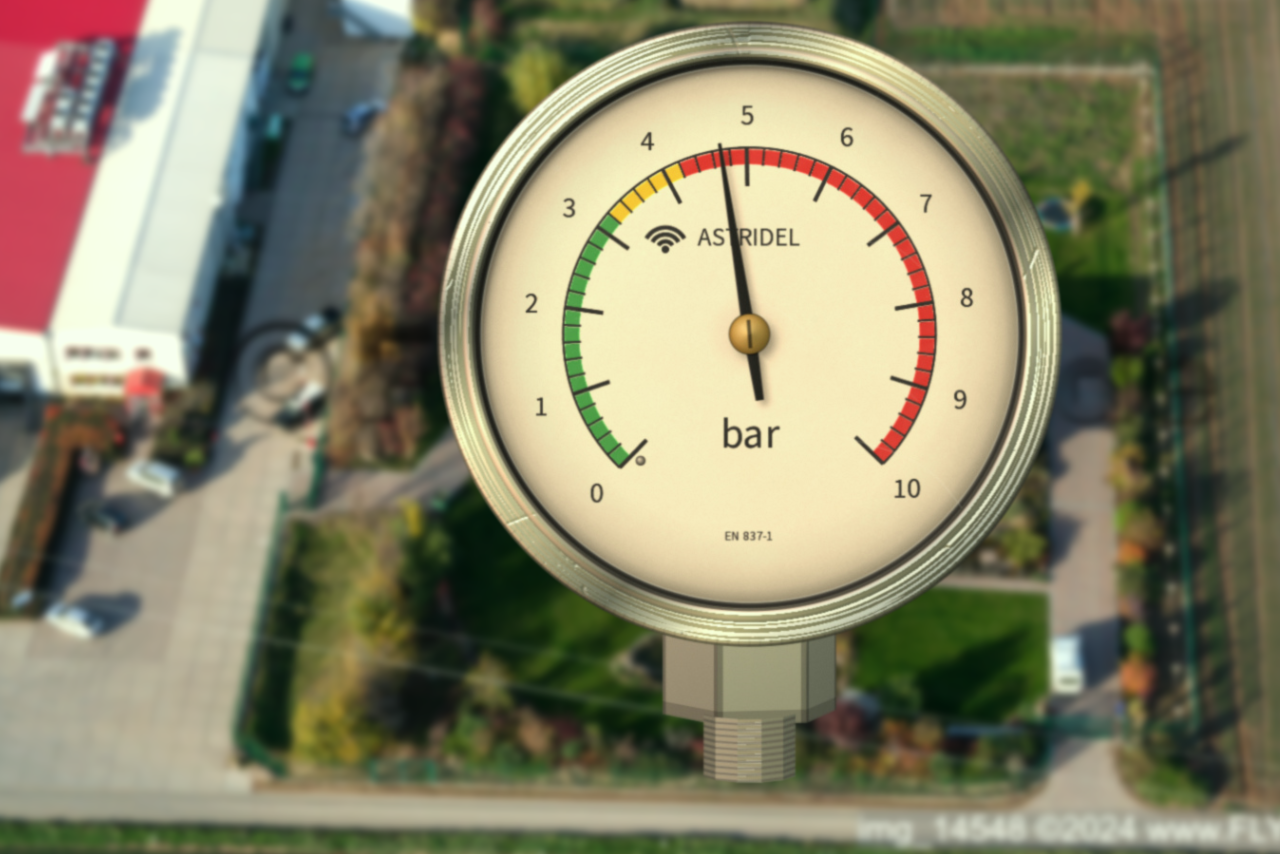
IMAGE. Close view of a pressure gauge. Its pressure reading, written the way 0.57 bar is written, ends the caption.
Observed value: 4.7 bar
